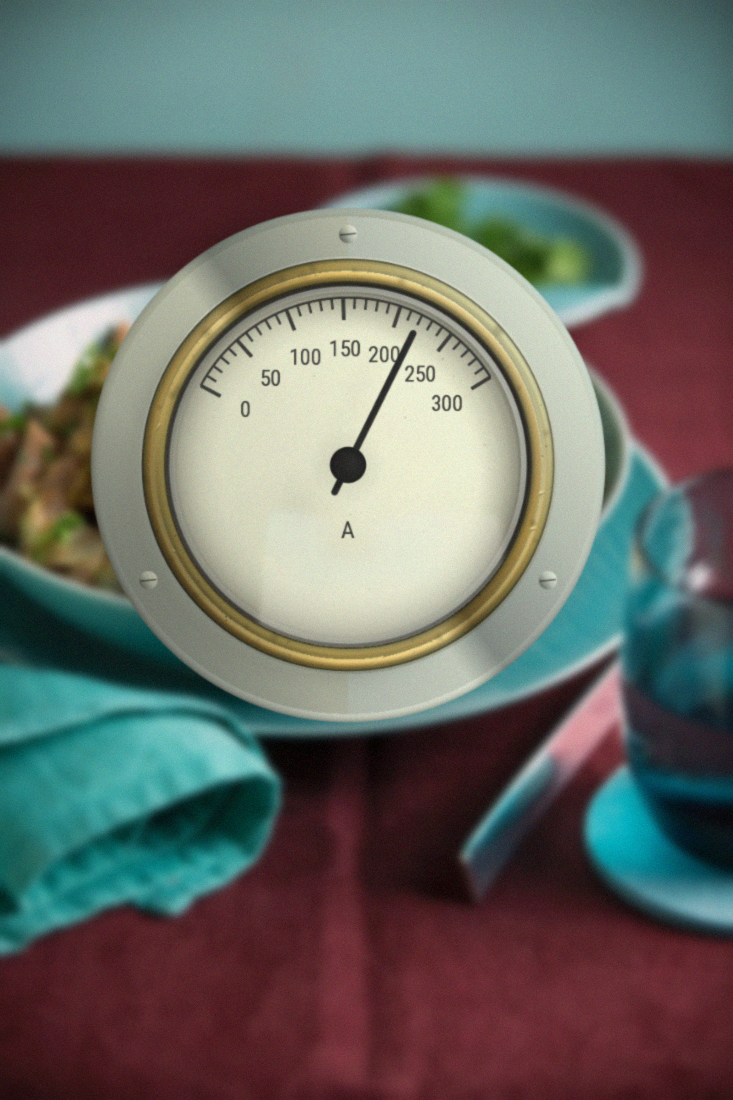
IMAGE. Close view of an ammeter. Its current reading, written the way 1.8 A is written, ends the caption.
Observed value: 220 A
